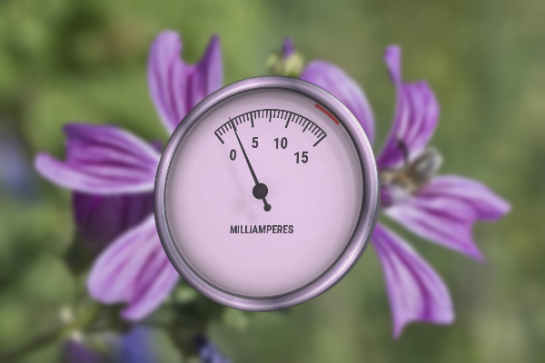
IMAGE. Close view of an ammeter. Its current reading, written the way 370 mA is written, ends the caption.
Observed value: 2.5 mA
